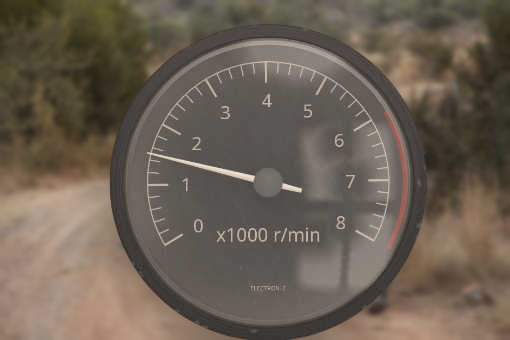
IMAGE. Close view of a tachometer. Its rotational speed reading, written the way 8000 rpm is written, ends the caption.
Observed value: 1500 rpm
